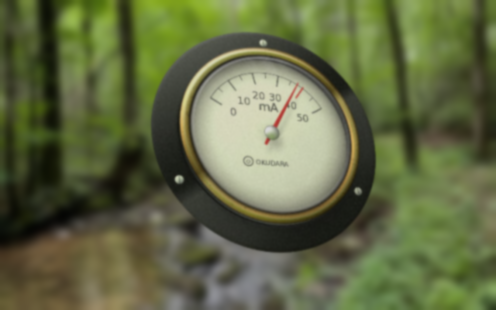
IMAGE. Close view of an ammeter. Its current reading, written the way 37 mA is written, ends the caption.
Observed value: 37.5 mA
